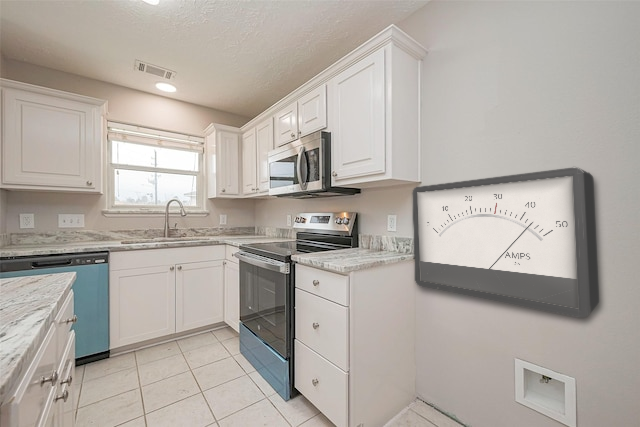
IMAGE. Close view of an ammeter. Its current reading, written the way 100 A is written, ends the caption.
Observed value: 44 A
